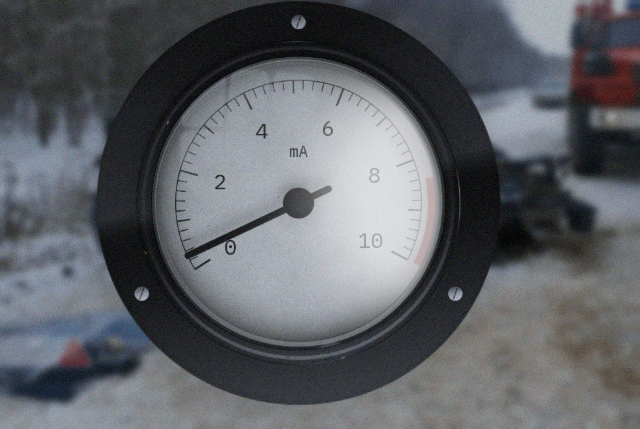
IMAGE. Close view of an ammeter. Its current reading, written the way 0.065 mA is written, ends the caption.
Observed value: 0.3 mA
